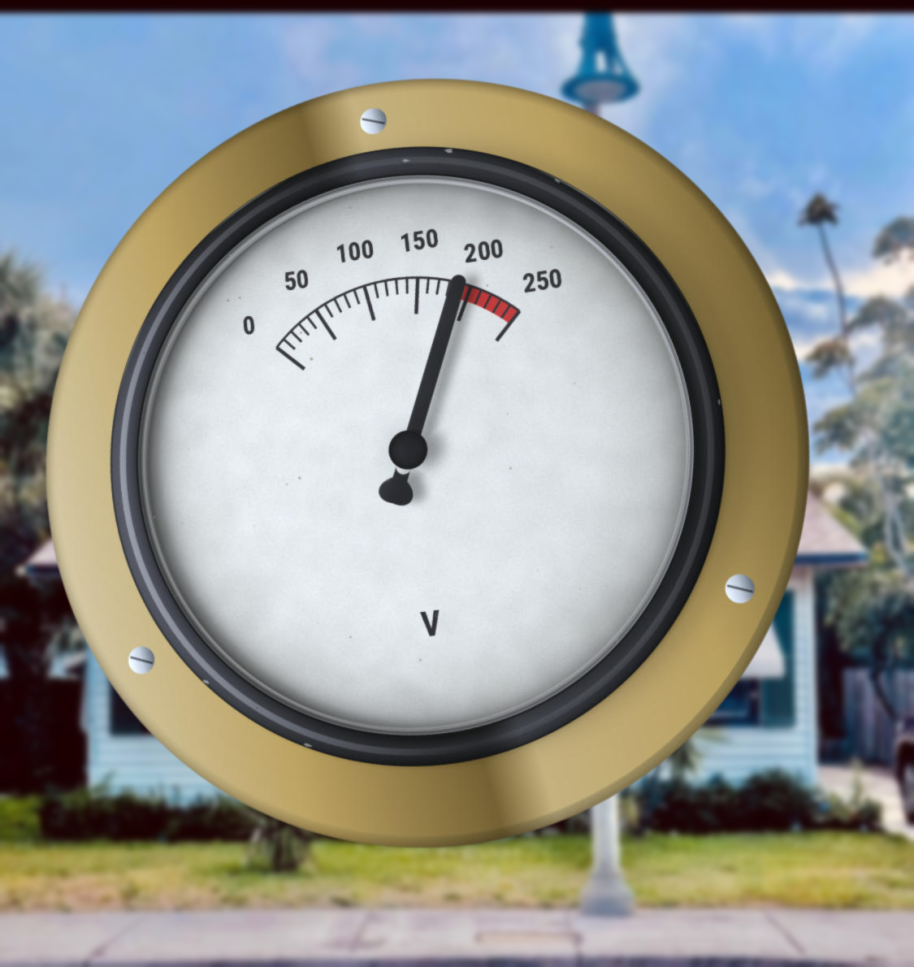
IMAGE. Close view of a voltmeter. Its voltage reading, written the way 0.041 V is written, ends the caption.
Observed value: 190 V
